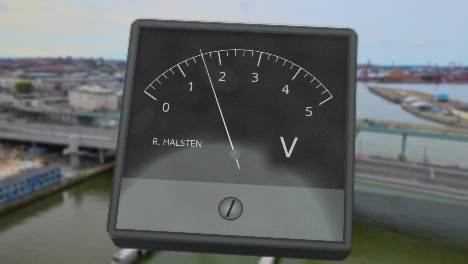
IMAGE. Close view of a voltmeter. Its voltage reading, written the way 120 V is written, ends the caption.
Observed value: 1.6 V
